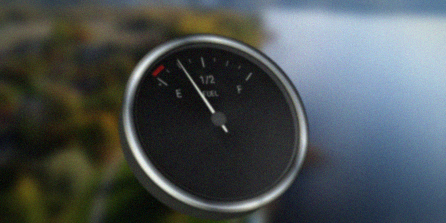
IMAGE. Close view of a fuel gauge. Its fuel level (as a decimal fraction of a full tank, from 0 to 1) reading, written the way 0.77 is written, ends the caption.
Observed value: 0.25
